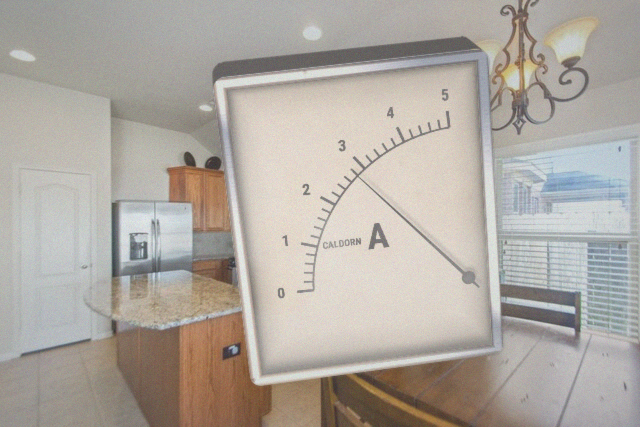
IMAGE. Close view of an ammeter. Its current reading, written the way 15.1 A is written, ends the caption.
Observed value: 2.8 A
